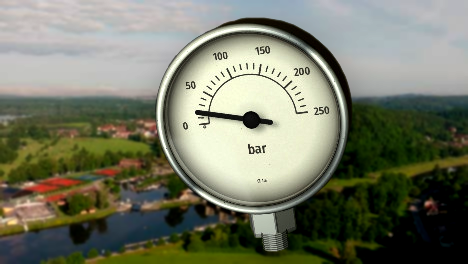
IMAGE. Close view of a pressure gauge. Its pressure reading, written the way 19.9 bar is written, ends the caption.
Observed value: 20 bar
